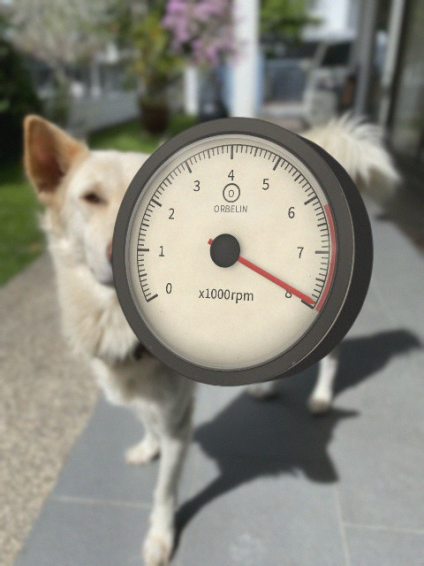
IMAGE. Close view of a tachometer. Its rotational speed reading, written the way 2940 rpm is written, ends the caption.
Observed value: 7900 rpm
